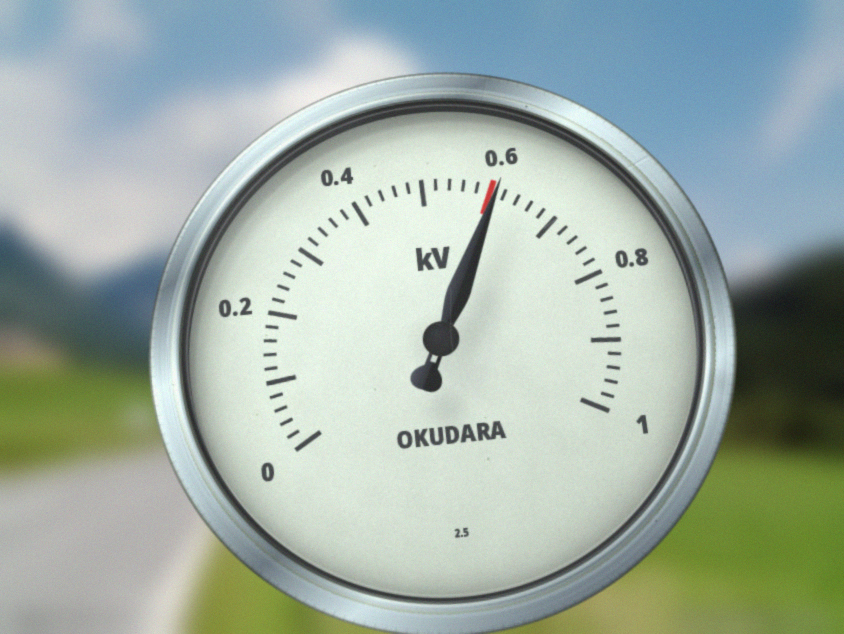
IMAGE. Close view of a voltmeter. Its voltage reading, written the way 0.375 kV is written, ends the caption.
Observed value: 0.61 kV
